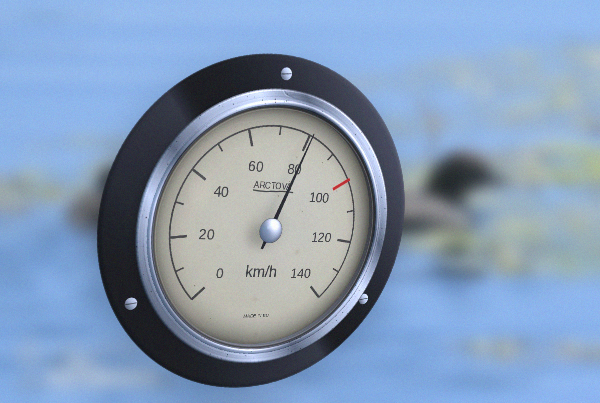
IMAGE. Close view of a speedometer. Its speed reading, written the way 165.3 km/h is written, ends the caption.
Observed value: 80 km/h
